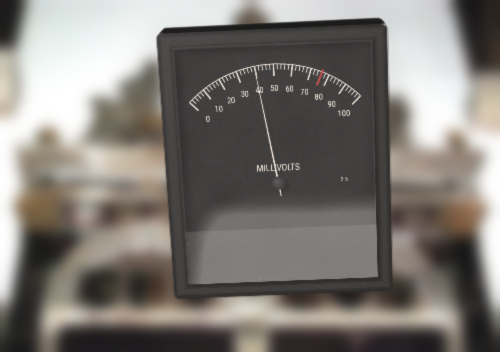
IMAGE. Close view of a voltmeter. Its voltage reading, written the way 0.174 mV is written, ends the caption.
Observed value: 40 mV
